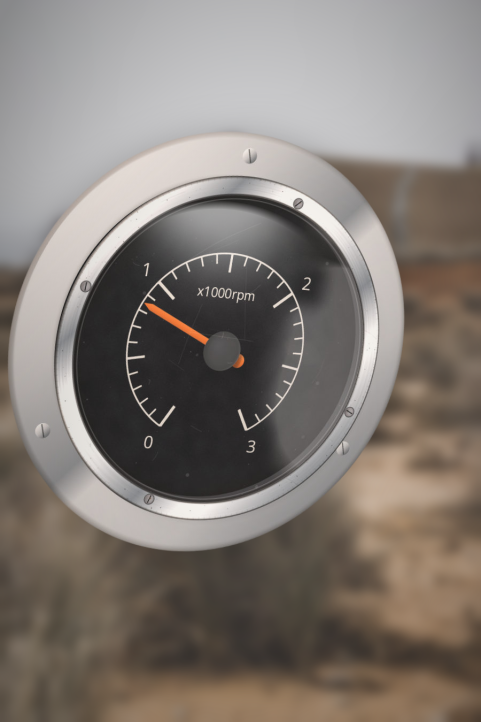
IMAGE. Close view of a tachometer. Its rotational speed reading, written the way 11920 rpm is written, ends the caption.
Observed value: 850 rpm
